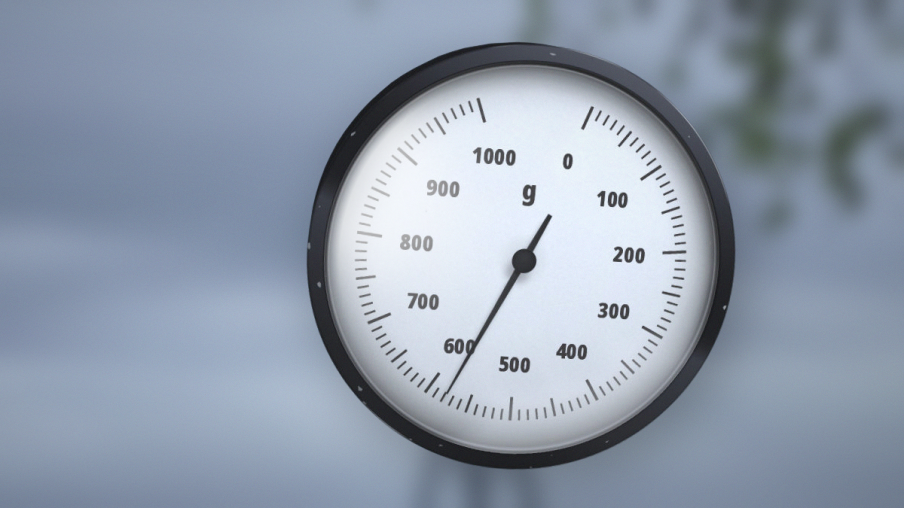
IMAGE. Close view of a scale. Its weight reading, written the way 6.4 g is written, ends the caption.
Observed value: 580 g
